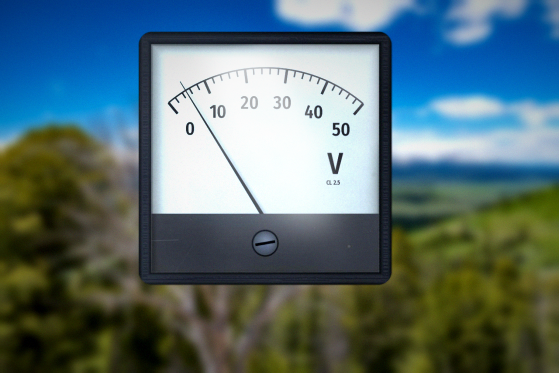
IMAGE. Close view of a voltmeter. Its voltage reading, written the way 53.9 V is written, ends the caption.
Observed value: 5 V
